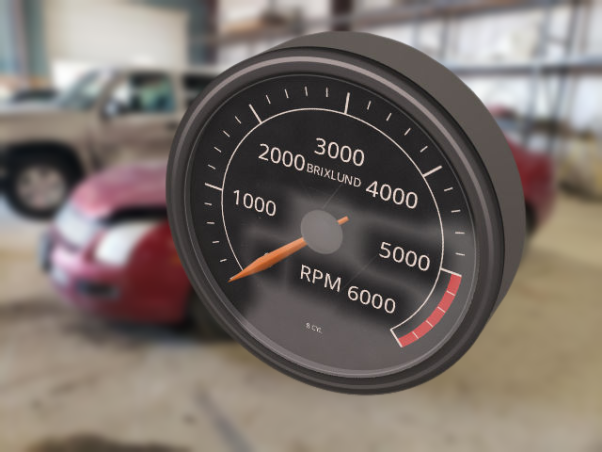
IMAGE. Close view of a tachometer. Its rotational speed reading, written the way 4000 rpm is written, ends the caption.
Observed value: 0 rpm
